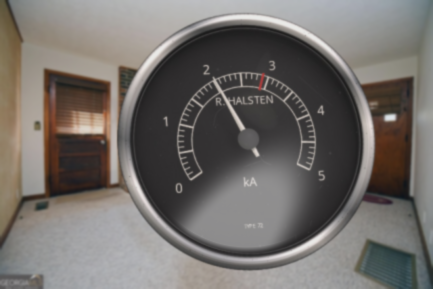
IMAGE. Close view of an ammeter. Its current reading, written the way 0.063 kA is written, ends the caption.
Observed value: 2 kA
